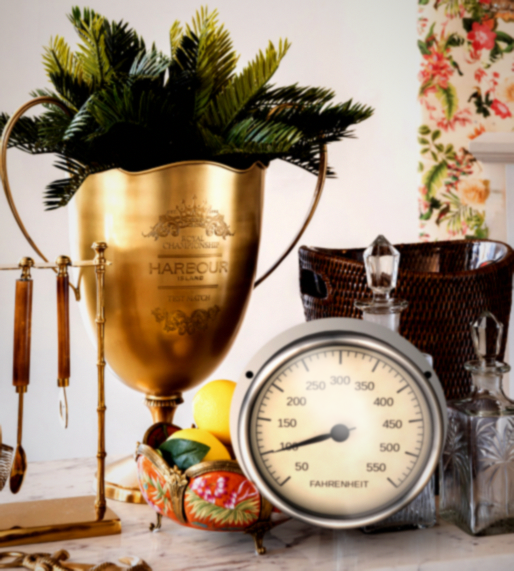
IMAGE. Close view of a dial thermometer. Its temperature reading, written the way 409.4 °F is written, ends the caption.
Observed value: 100 °F
